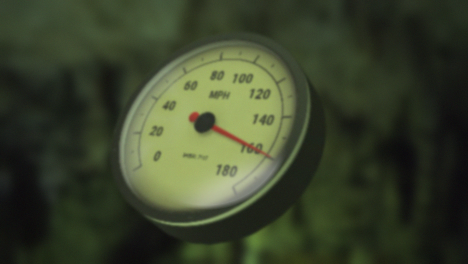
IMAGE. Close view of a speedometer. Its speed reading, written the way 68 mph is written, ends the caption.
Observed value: 160 mph
